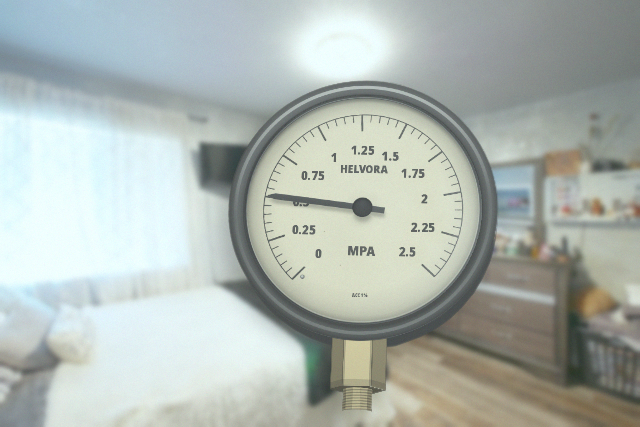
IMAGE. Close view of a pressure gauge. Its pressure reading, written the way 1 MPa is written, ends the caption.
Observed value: 0.5 MPa
